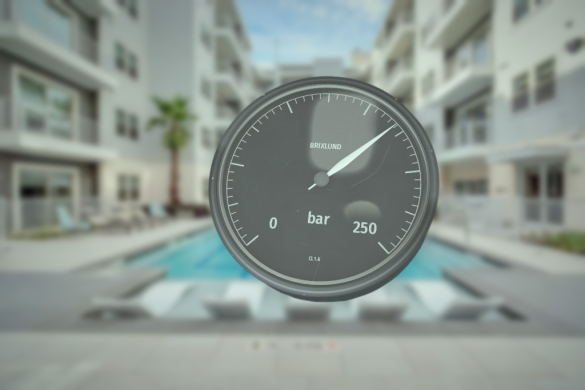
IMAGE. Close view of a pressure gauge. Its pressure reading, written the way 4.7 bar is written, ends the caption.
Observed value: 170 bar
